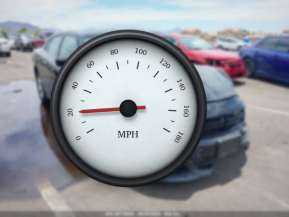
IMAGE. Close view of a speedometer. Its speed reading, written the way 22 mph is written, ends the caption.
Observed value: 20 mph
